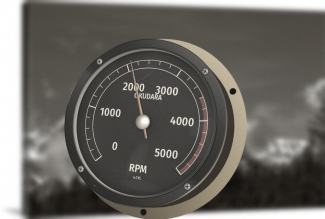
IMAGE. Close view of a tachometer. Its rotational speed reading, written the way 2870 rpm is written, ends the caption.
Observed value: 2100 rpm
